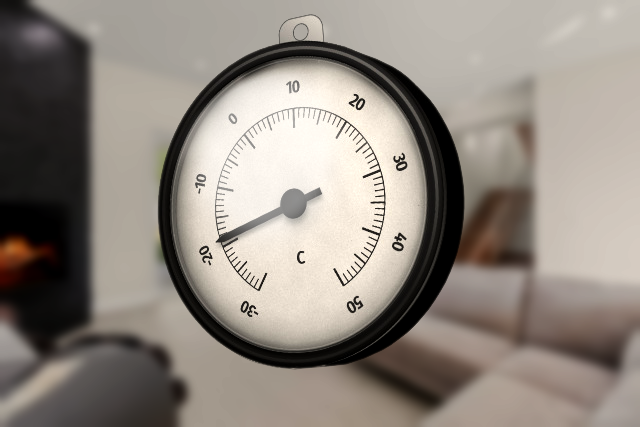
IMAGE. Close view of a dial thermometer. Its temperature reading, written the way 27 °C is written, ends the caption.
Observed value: -19 °C
